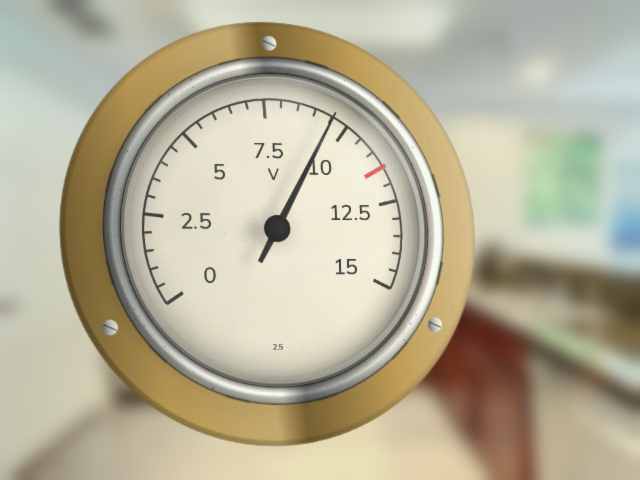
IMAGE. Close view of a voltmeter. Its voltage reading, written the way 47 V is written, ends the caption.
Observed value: 9.5 V
